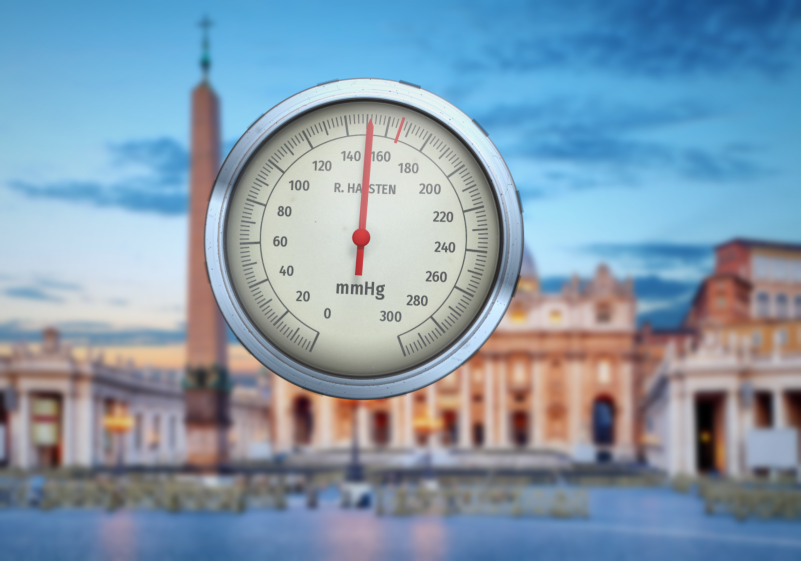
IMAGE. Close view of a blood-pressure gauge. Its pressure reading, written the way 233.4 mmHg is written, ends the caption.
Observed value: 152 mmHg
